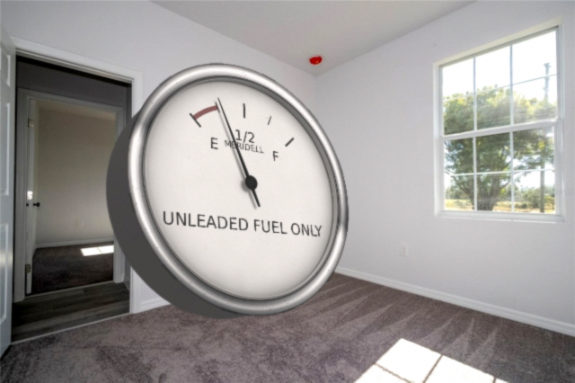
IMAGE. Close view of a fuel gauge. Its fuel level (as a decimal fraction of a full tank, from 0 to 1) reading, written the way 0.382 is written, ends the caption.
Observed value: 0.25
